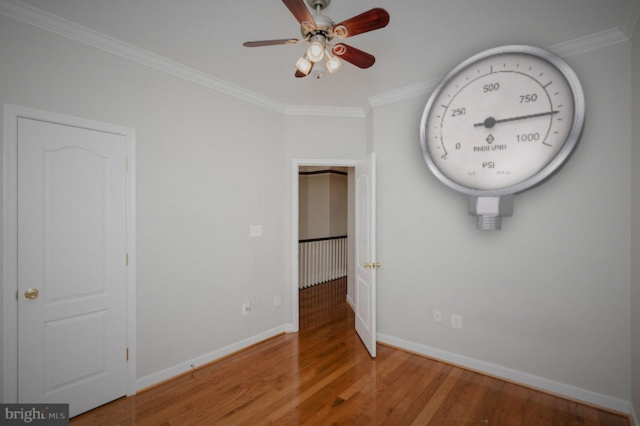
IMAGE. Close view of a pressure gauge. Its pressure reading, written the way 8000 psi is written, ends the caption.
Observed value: 875 psi
